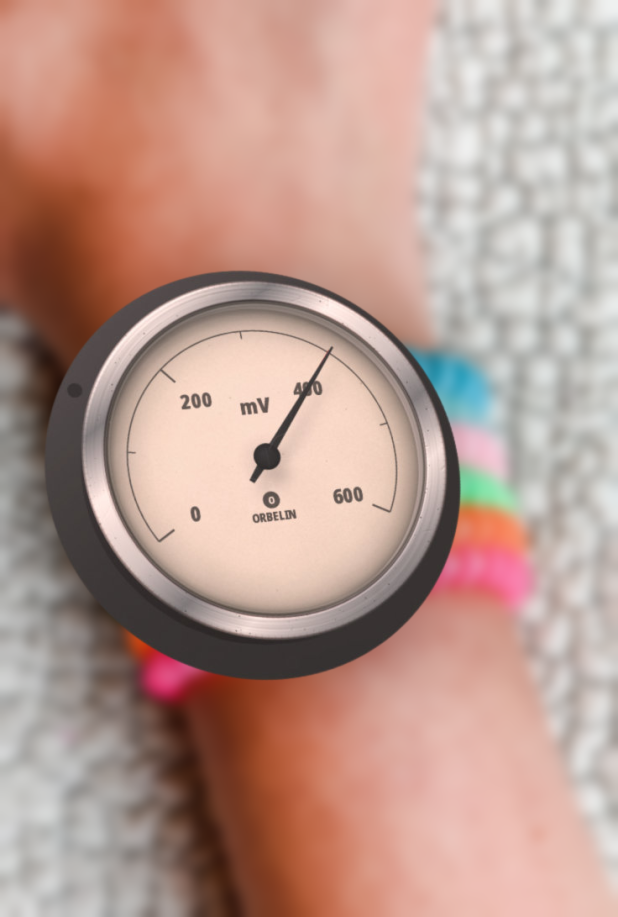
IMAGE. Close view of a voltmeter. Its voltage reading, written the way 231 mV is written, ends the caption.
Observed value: 400 mV
